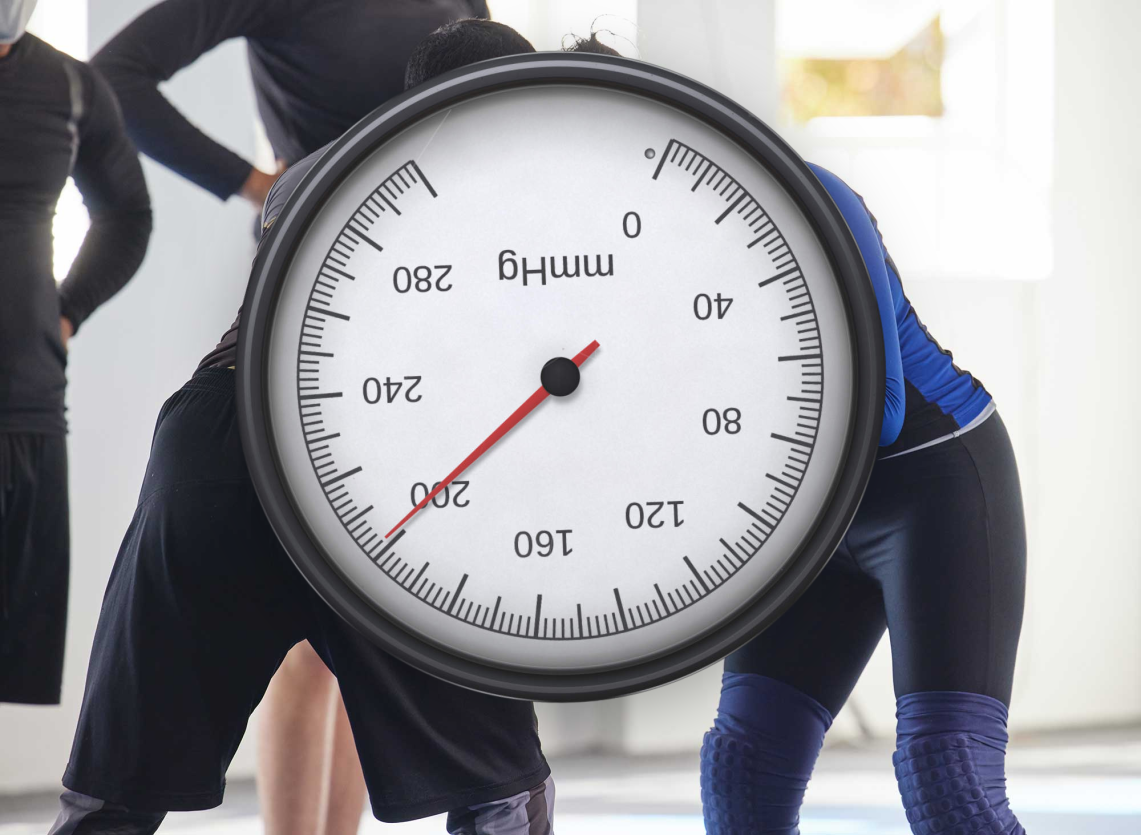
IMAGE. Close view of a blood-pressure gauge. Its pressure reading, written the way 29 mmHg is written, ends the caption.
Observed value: 202 mmHg
